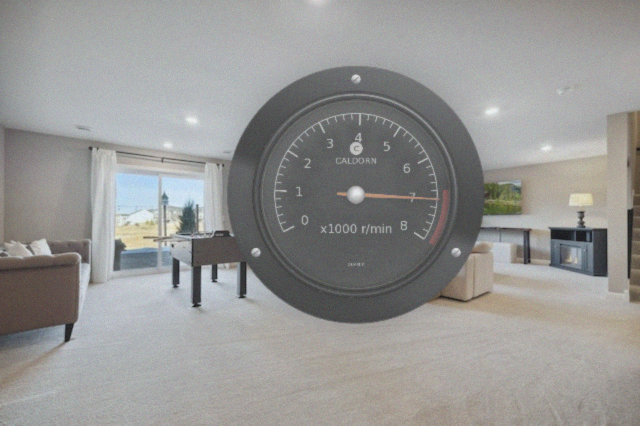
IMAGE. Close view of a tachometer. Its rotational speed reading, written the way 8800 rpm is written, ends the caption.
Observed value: 7000 rpm
